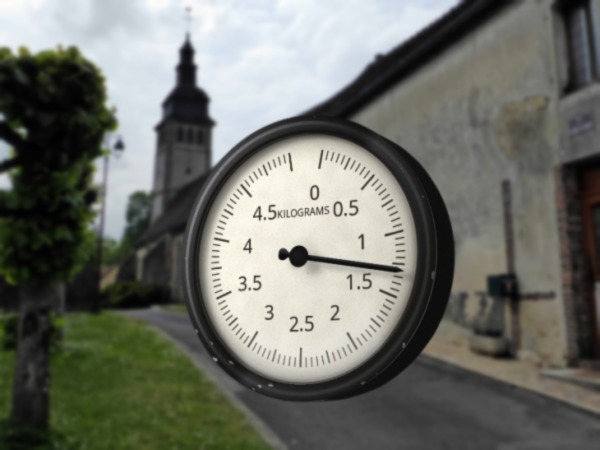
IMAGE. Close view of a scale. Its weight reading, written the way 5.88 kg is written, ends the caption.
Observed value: 1.3 kg
